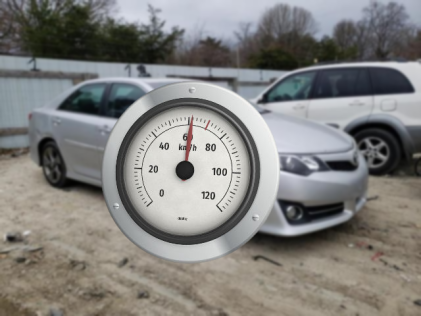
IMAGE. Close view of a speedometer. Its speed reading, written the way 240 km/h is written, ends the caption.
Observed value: 62 km/h
